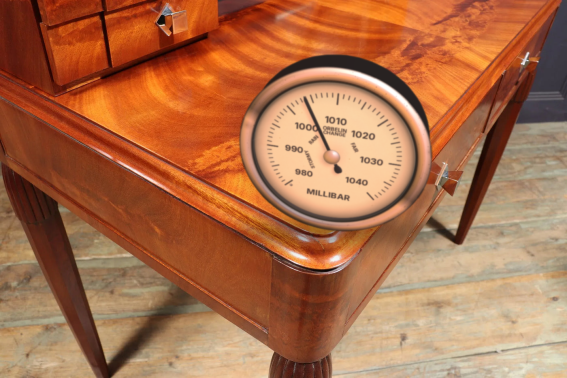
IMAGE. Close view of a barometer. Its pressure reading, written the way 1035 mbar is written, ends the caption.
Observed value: 1004 mbar
